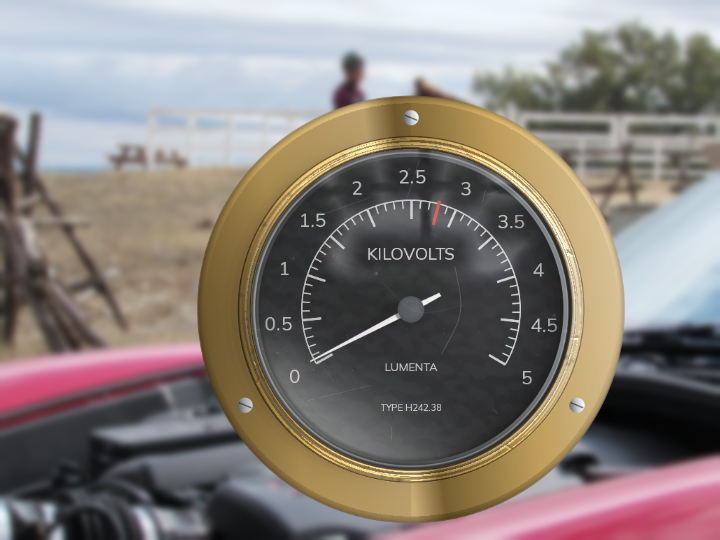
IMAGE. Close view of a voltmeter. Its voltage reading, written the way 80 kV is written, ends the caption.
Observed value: 0.05 kV
